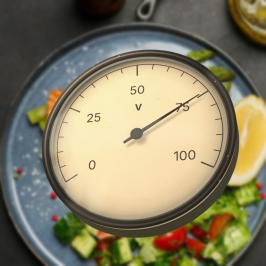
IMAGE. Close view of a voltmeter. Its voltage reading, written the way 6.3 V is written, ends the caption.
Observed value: 75 V
